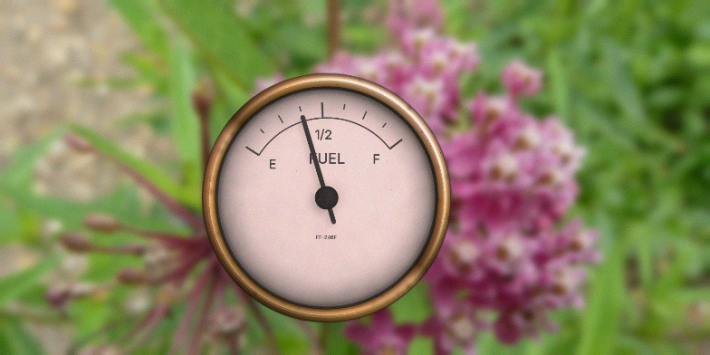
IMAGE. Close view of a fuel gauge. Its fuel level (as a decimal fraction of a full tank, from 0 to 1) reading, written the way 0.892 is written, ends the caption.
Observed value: 0.375
